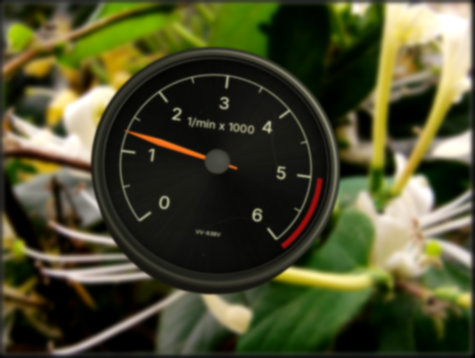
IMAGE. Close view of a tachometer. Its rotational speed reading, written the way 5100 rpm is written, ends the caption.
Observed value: 1250 rpm
